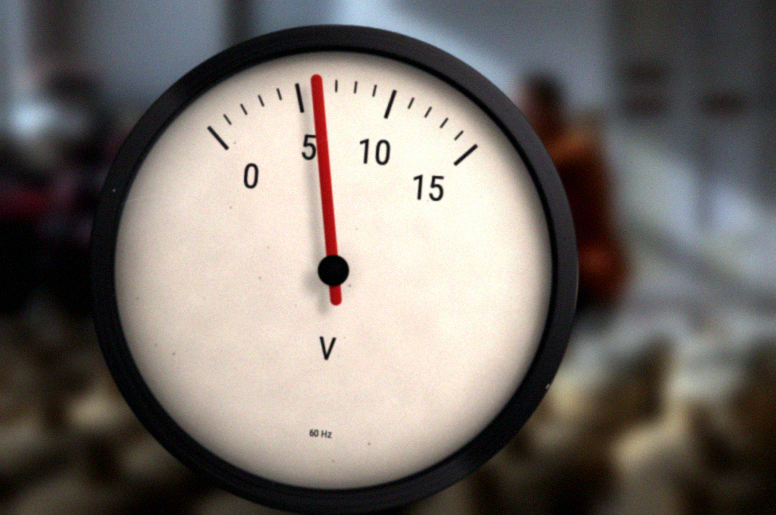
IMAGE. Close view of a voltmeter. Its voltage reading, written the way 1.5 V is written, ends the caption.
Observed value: 6 V
